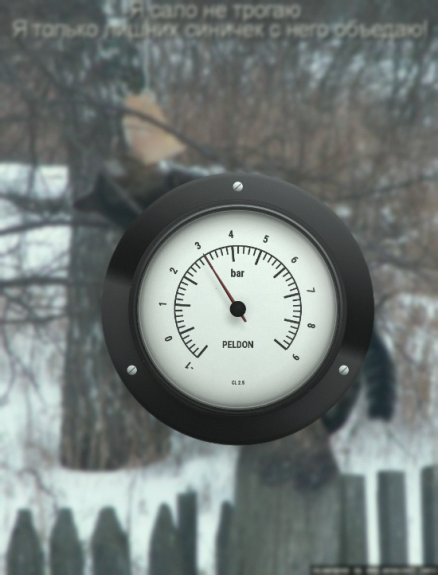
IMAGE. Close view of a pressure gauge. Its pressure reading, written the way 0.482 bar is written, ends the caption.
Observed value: 3 bar
